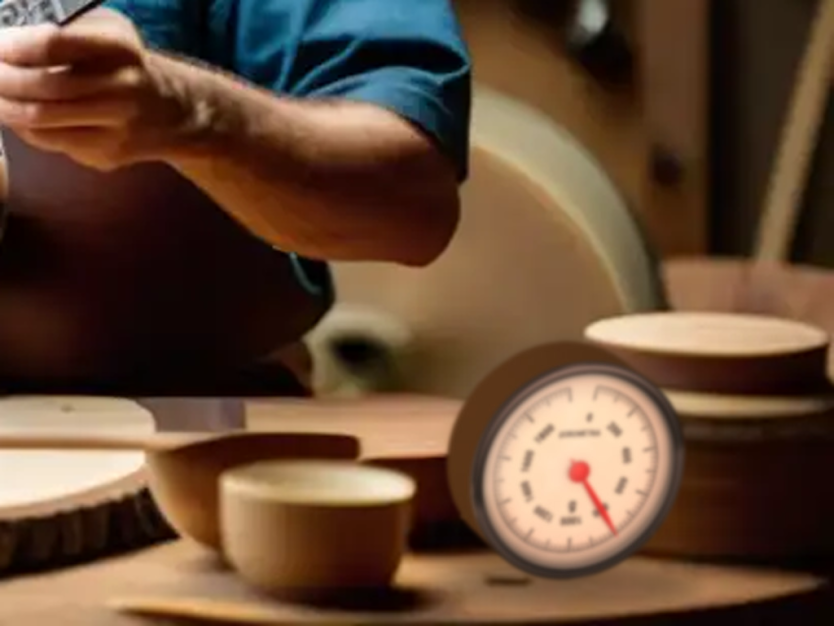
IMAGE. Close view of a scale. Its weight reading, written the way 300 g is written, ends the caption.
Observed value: 800 g
